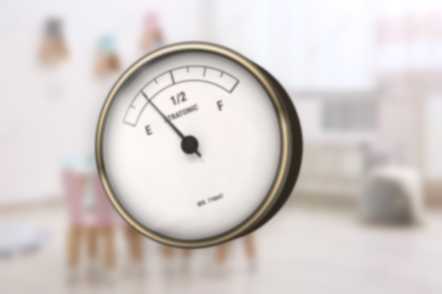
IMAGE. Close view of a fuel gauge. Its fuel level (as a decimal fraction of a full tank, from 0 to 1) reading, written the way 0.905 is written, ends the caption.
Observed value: 0.25
